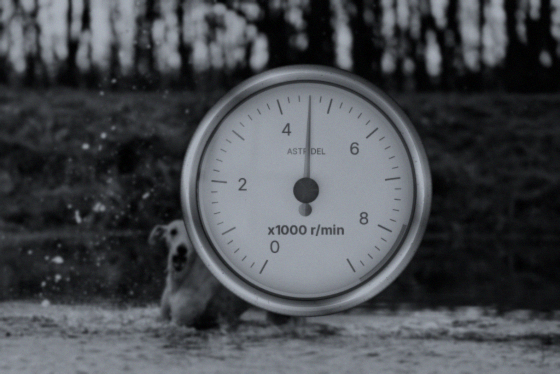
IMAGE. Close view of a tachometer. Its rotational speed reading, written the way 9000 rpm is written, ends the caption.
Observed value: 4600 rpm
